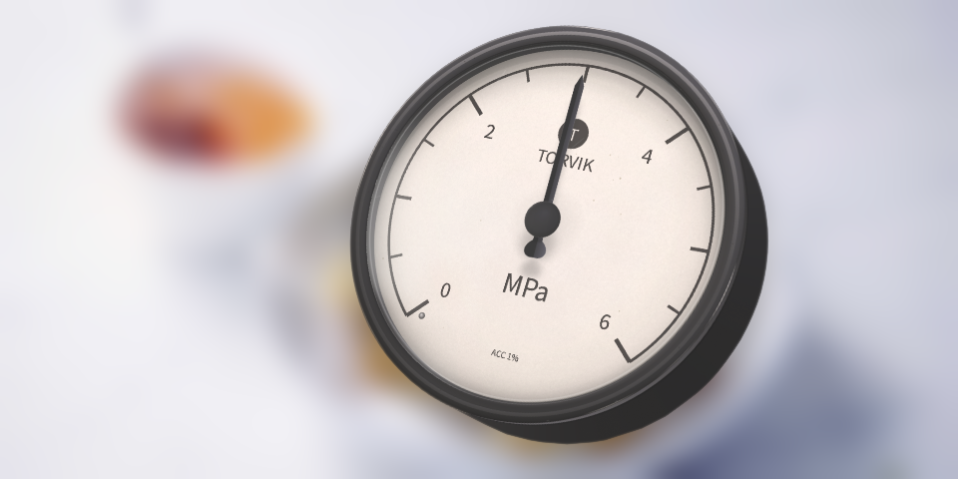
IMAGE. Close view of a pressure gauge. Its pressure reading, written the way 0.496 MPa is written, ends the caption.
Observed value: 3 MPa
